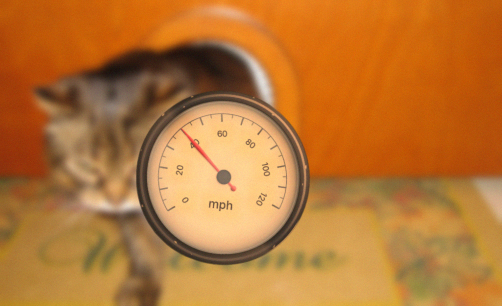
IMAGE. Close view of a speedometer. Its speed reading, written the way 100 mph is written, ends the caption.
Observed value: 40 mph
